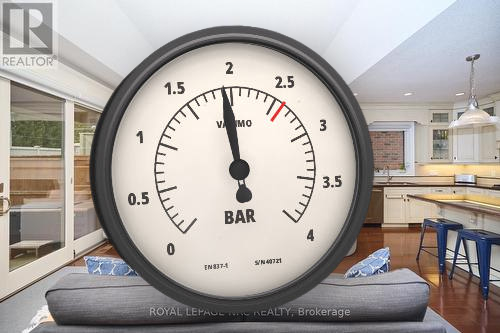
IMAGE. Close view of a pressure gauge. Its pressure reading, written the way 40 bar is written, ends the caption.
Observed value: 1.9 bar
